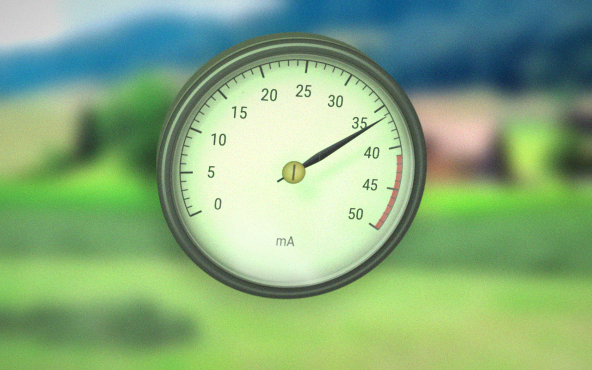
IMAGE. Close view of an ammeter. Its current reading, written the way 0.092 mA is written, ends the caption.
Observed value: 36 mA
